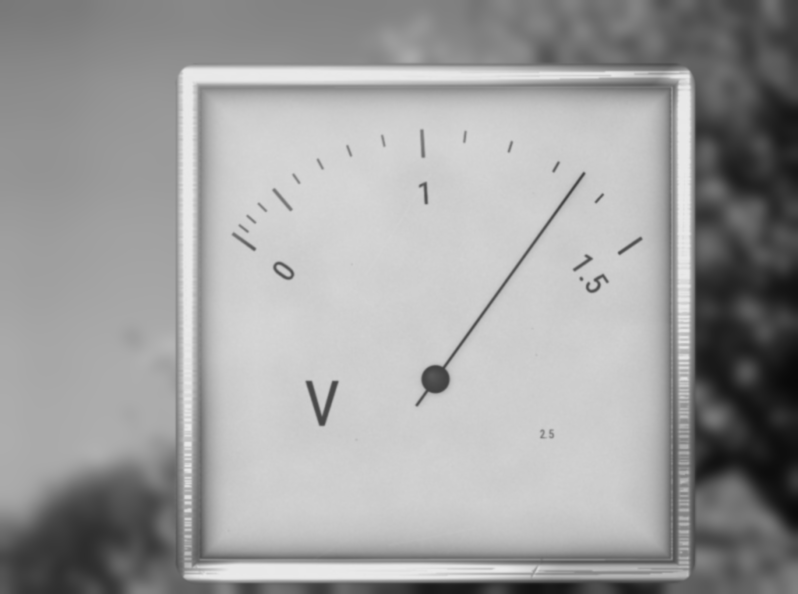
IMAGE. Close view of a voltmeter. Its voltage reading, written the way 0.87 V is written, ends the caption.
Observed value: 1.35 V
